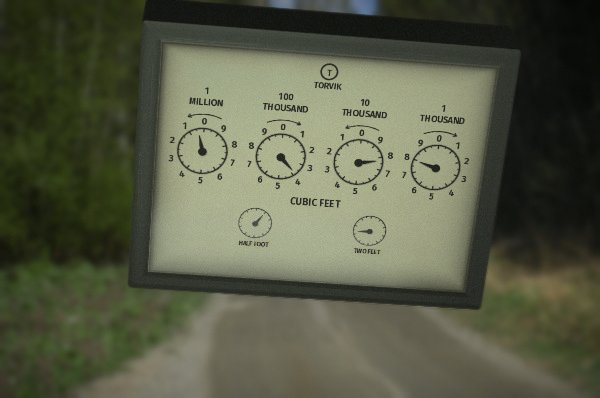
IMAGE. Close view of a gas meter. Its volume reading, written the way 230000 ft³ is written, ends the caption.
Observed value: 37800 ft³
